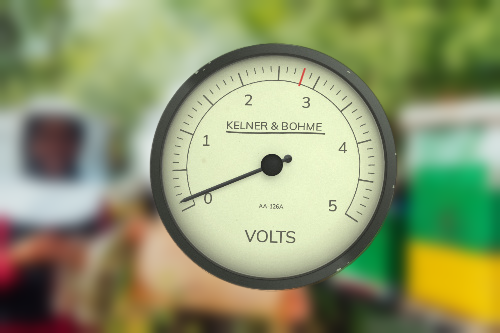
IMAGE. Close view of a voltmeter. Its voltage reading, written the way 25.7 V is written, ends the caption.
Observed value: 0.1 V
